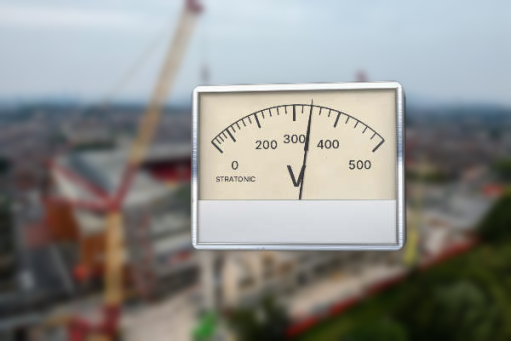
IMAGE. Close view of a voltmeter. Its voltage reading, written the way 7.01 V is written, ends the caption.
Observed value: 340 V
